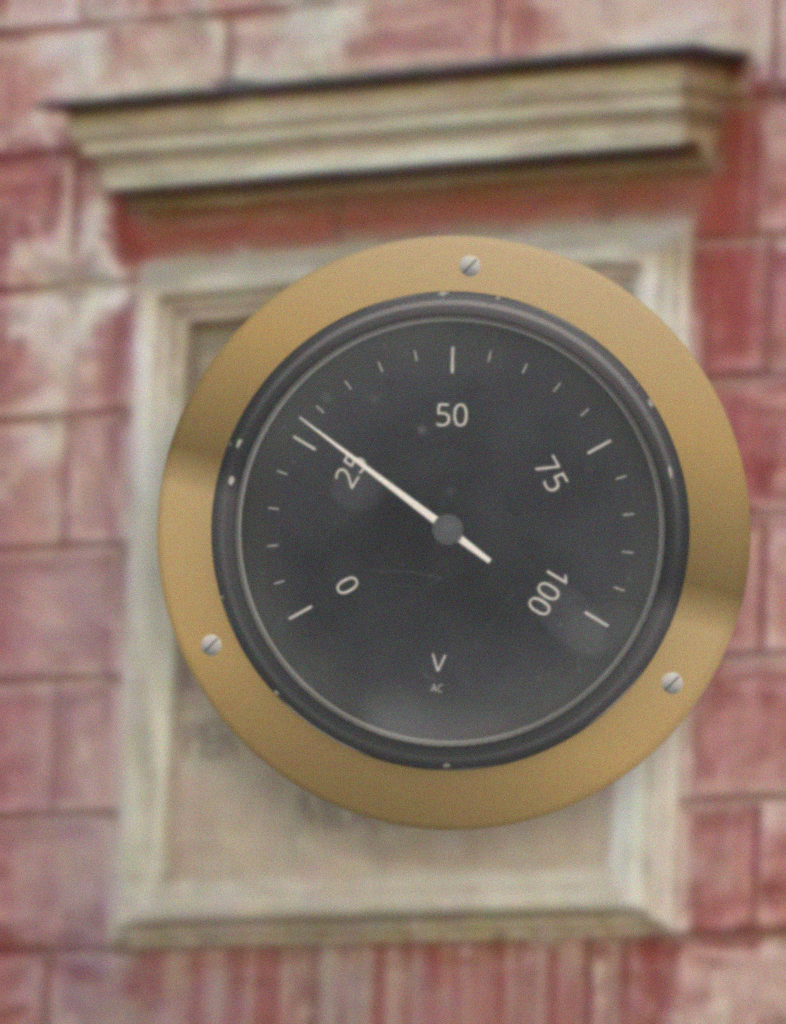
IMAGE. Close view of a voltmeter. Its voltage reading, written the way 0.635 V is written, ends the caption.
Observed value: 27.5 V
